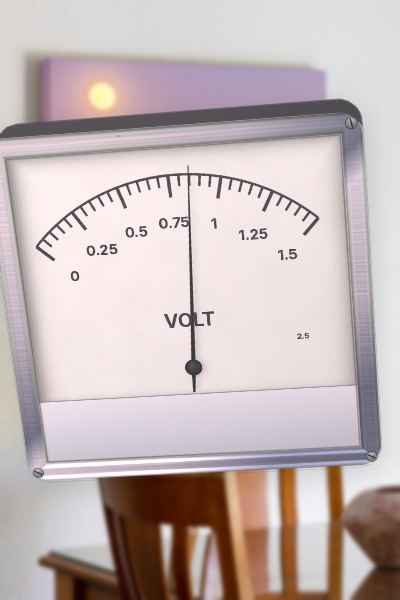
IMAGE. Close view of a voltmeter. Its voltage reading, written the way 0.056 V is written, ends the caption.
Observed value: 0.85 V
